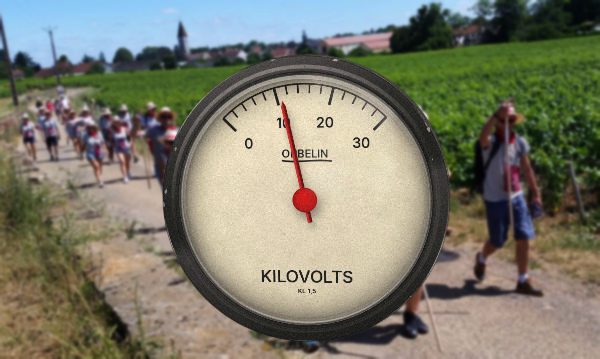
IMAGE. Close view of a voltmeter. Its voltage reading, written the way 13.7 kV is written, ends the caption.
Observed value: 11 kV
